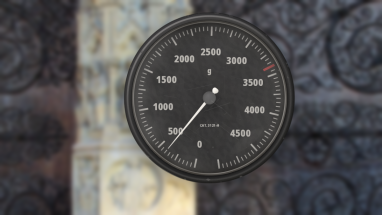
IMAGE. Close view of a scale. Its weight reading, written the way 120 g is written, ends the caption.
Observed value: 400 g
